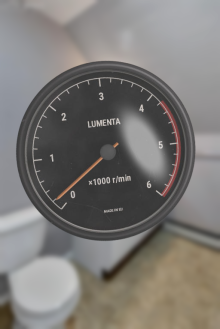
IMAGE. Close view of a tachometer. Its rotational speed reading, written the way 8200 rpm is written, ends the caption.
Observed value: 200 rpm
